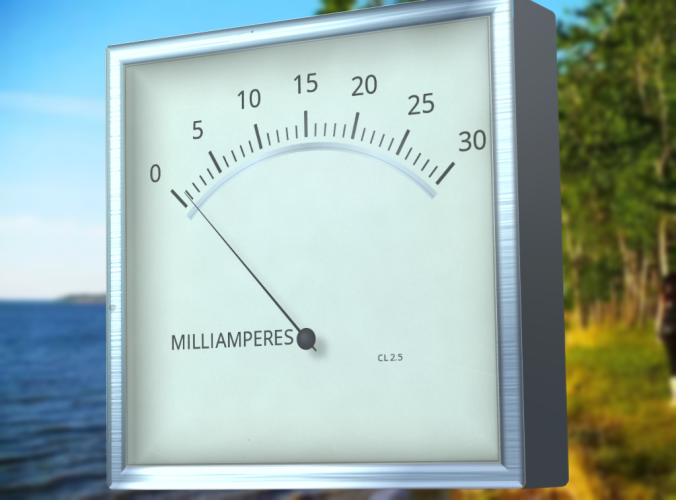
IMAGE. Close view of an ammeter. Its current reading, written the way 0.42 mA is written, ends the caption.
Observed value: 1 mA
